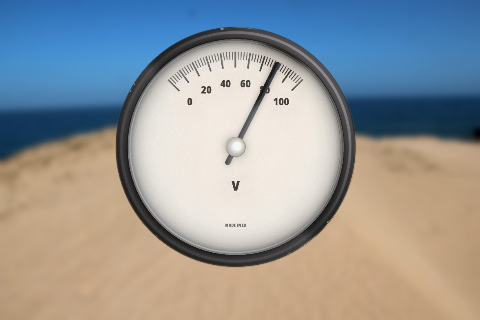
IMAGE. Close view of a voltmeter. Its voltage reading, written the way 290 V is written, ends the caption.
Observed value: 80 V
